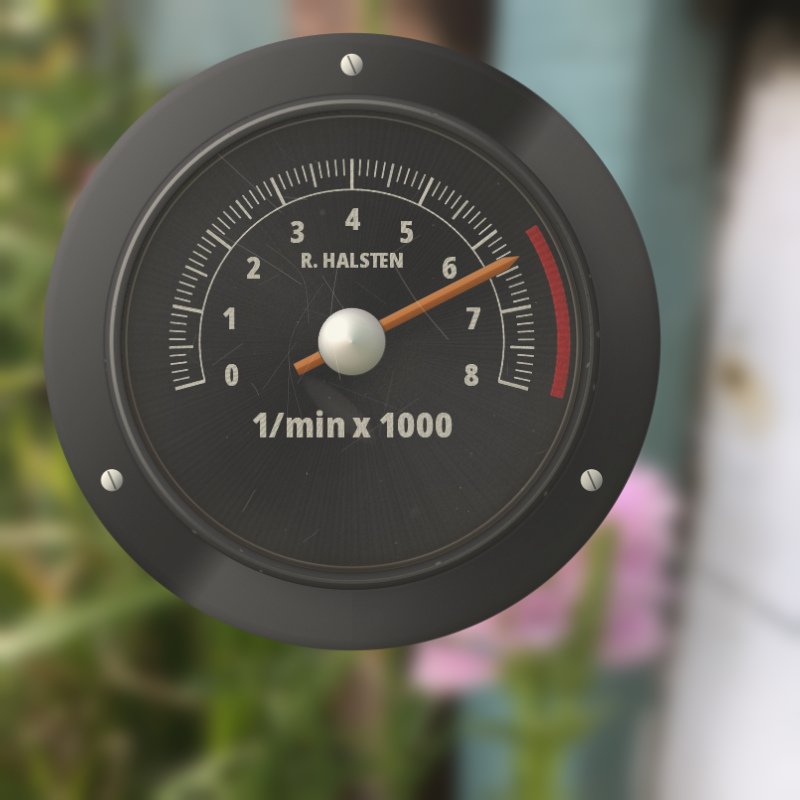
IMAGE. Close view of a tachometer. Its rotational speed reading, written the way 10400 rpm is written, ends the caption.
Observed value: 6400 rpm
